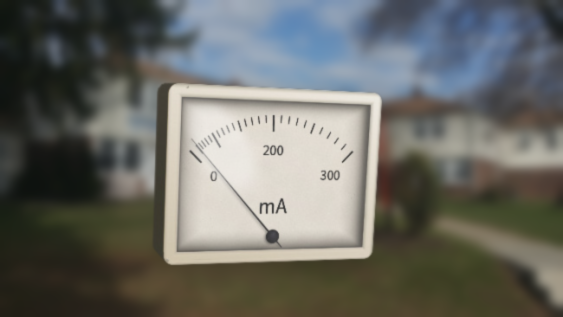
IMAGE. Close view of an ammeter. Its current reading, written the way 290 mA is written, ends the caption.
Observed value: 50 mA
